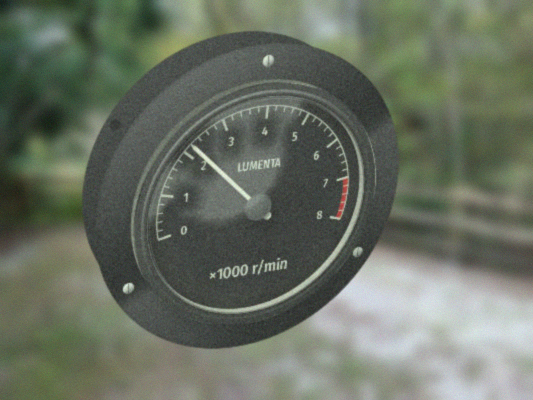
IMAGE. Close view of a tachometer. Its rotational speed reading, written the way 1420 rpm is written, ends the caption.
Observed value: 2200 rpm
